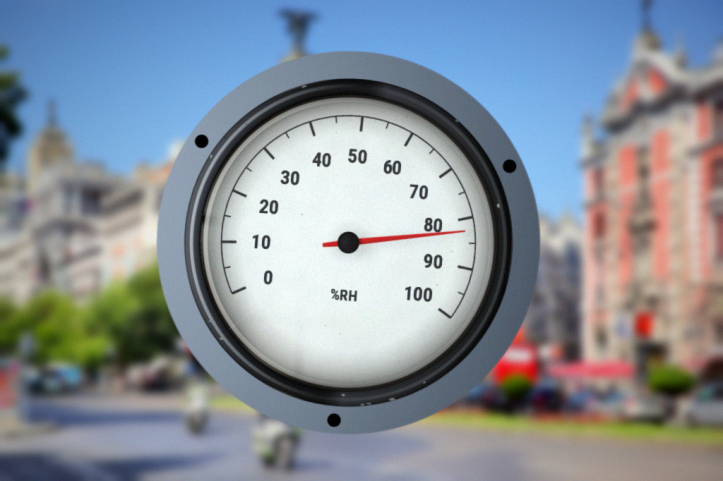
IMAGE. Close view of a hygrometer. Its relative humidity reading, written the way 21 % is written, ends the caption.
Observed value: 82.5 %
